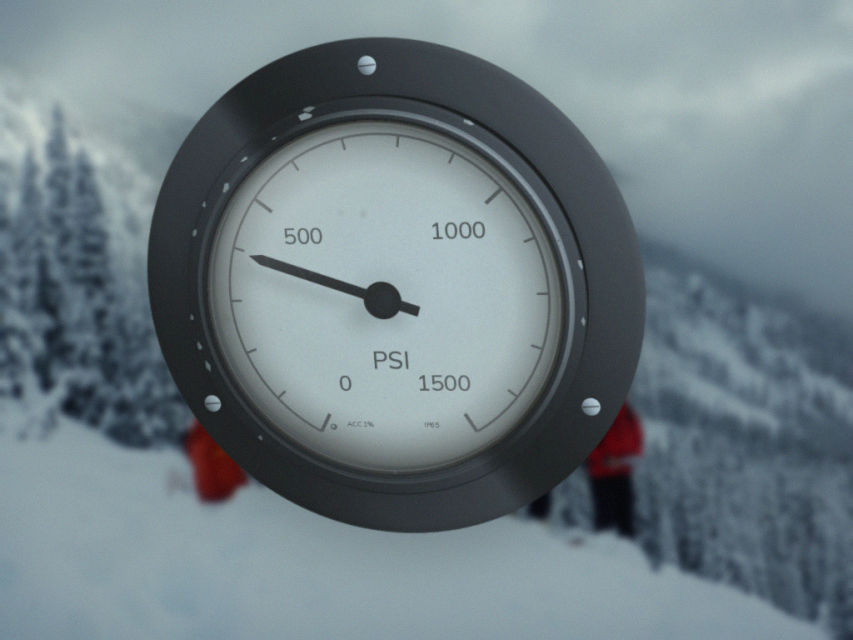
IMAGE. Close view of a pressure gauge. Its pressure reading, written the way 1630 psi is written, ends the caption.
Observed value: 400 psi
